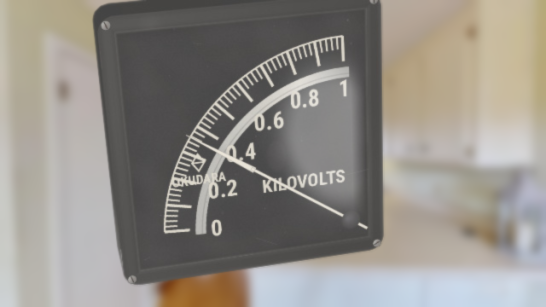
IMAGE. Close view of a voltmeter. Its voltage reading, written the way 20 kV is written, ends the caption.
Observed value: 0.36 kV
